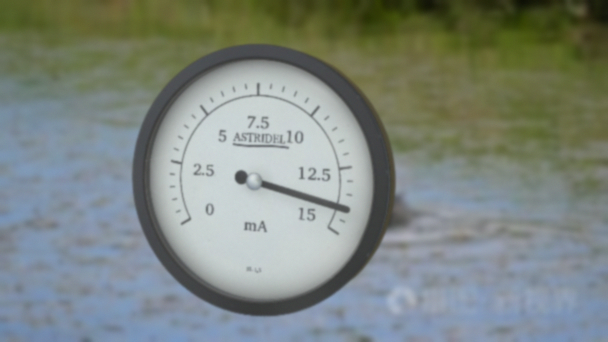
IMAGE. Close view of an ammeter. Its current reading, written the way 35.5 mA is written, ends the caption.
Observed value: 14 mA
